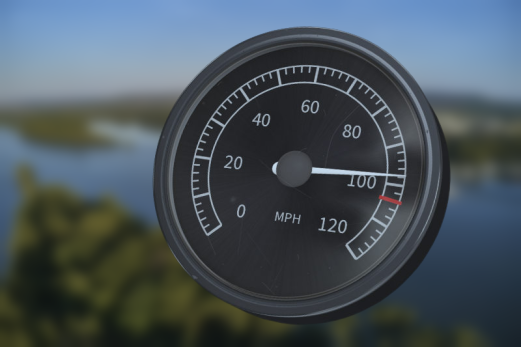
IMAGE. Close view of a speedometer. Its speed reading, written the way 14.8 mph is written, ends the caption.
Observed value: 98 mph
